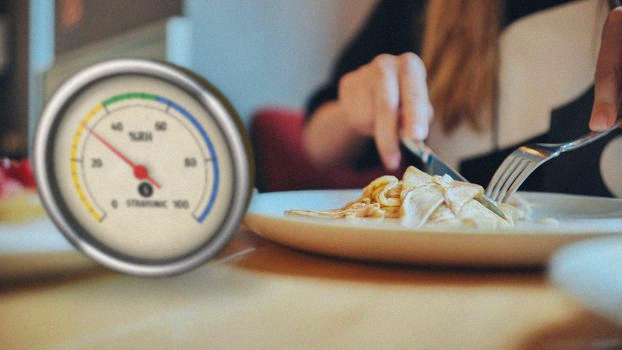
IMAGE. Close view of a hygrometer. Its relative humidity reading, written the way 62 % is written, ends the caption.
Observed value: 32 %
